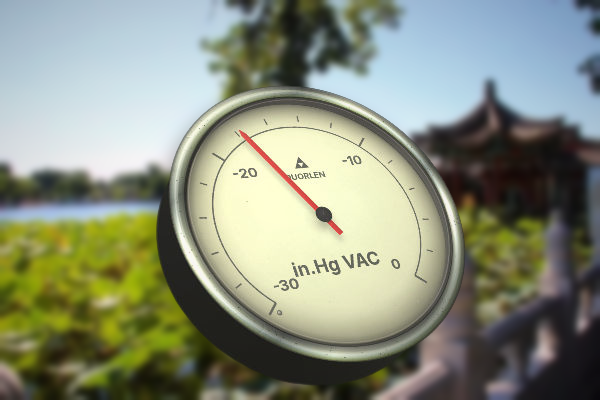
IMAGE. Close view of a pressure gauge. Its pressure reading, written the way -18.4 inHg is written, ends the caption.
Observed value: -18 inHg
